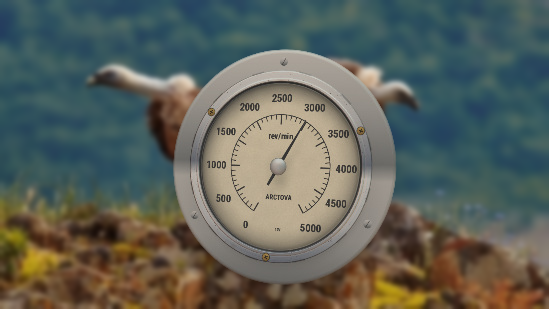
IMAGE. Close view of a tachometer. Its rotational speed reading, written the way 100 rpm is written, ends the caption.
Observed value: 3000 rpm
